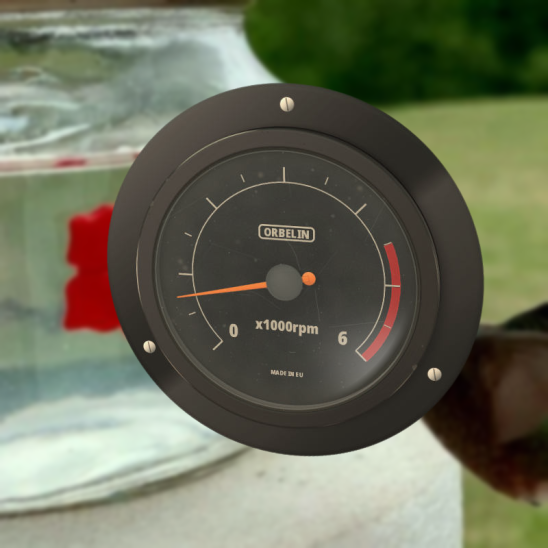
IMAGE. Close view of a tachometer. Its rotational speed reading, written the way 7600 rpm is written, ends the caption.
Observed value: 750 rpm
